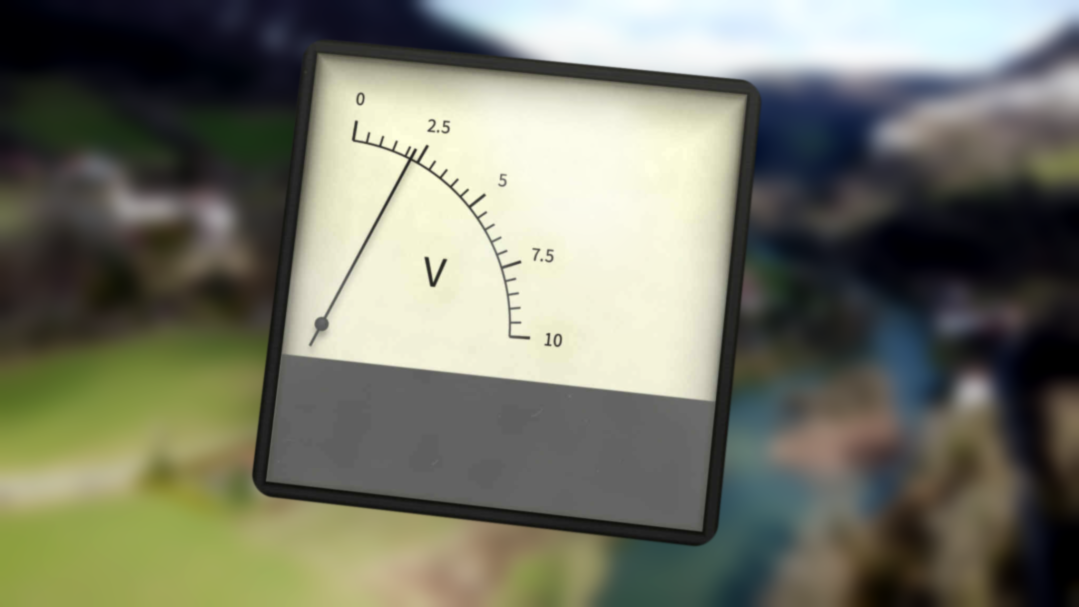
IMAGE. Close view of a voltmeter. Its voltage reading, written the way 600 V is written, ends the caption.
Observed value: 2.25 V
